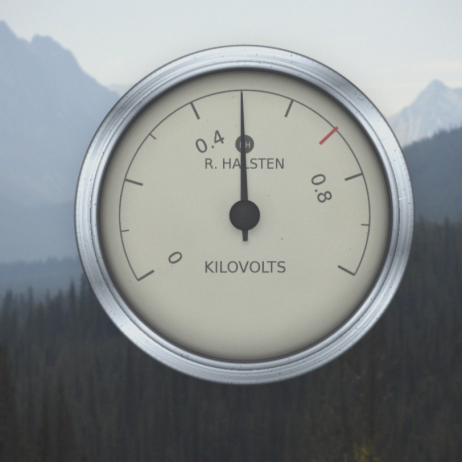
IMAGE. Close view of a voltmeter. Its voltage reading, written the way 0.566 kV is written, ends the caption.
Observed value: 0.5 kV
